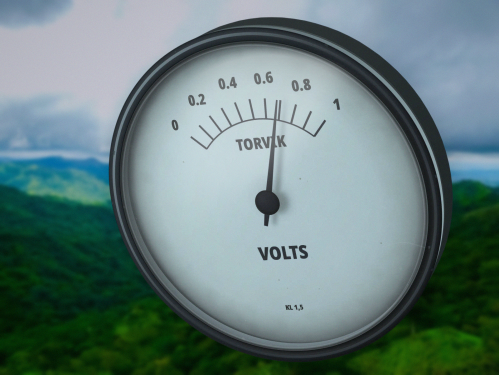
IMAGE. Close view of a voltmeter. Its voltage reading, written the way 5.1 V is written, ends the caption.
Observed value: 0.7 V
